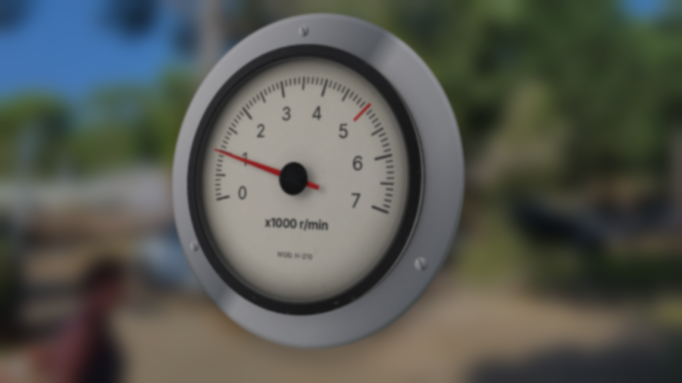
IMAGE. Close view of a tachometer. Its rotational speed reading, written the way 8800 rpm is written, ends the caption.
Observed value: 1000 rpm
